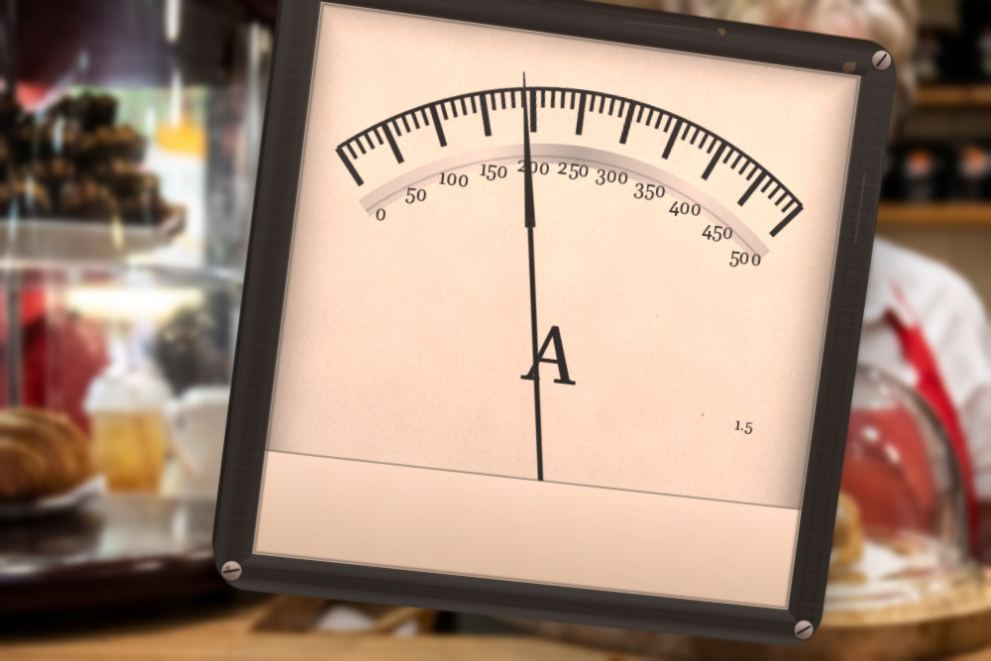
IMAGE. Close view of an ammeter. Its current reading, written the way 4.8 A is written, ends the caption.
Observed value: 190 A
